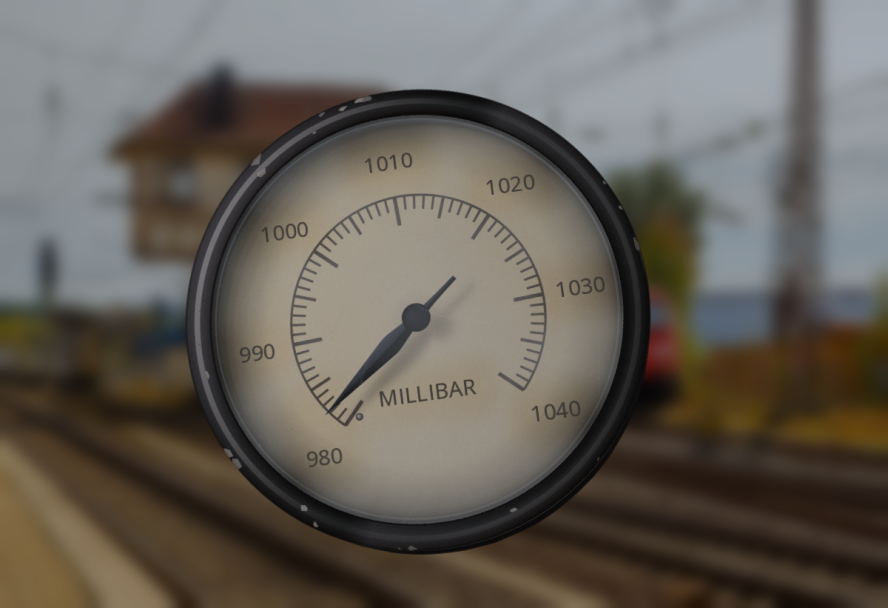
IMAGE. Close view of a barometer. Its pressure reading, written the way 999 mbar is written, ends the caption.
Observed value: 982 mbar
